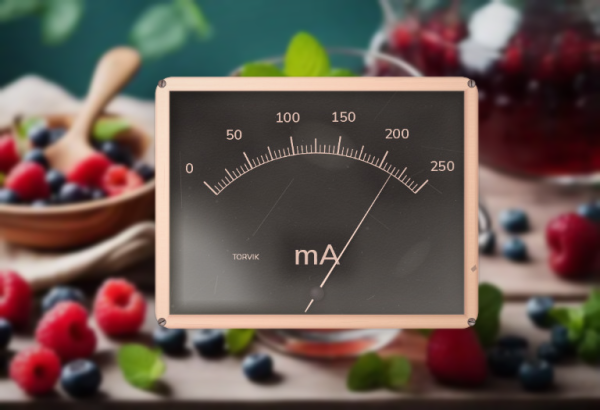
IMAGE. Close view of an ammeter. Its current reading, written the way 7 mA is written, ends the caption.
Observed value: 215 mA
